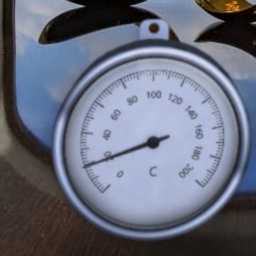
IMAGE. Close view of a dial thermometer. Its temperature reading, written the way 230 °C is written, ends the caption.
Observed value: 20 °C
